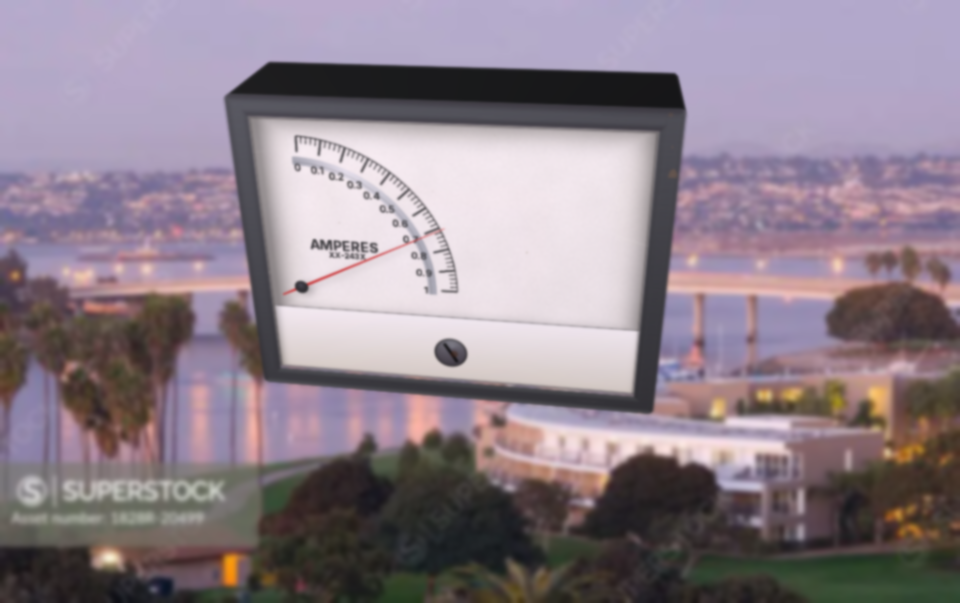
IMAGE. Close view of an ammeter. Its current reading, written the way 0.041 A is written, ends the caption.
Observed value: 0.7 A
